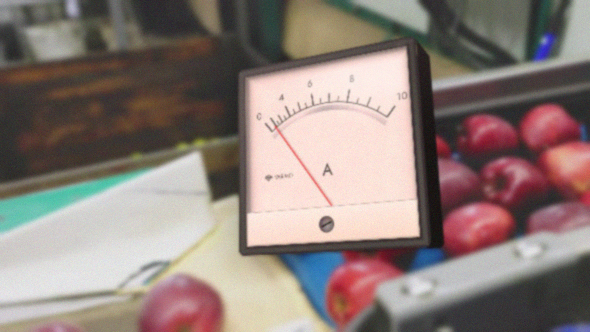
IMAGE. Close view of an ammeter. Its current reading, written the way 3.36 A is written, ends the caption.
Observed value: 2 A
